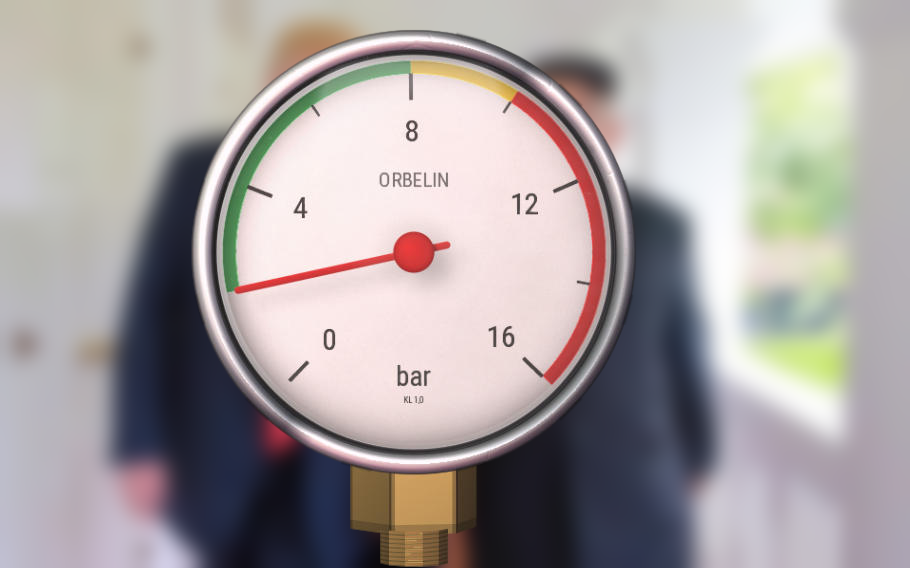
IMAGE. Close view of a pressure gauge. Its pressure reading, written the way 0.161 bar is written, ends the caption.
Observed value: 2 bar
